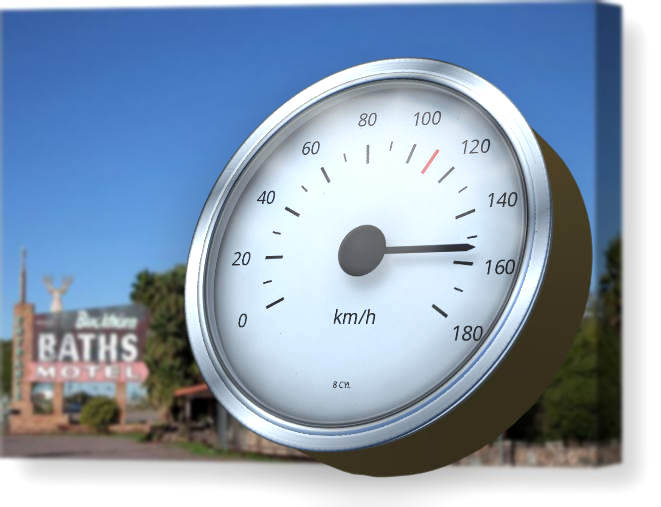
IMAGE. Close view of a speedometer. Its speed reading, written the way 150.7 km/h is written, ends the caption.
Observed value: 155 km/h
